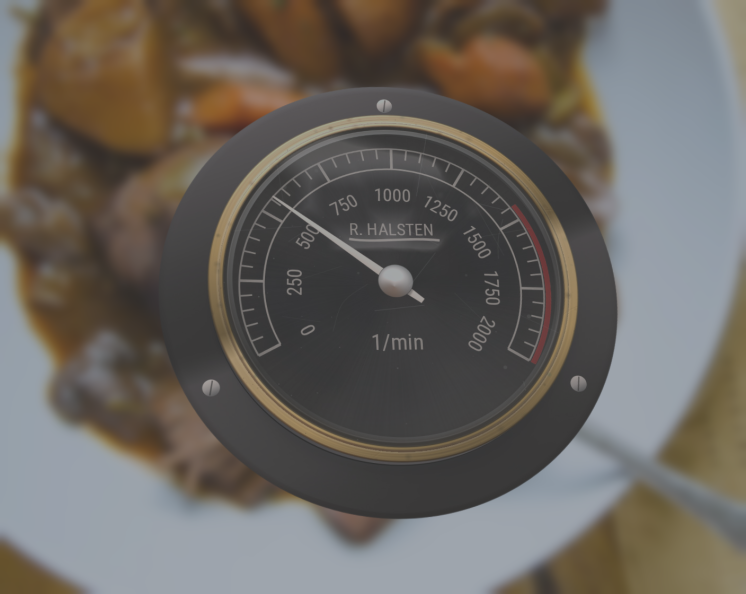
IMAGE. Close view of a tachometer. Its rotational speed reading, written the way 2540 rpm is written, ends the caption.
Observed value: 550 rpm
